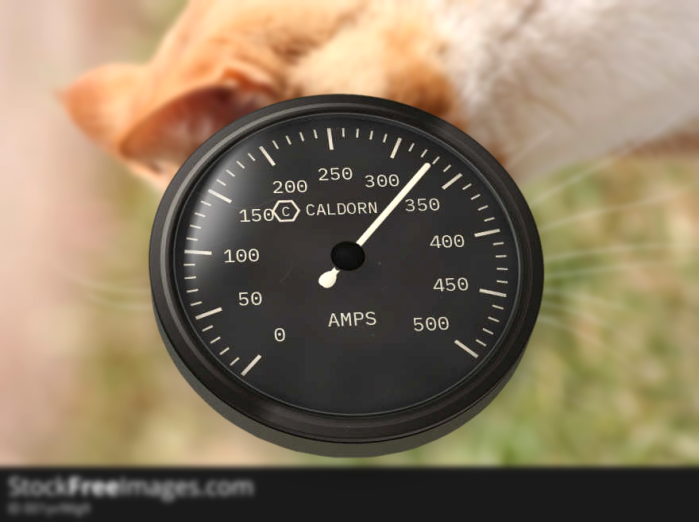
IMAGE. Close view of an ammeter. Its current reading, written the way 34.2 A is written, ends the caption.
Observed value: 330 A
